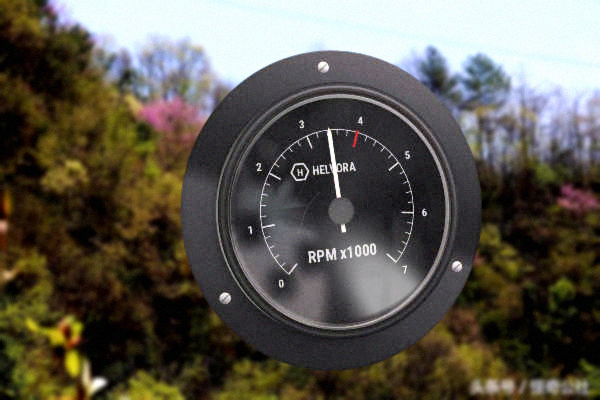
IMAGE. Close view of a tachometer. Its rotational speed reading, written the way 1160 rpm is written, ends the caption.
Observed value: 3400 rpm
